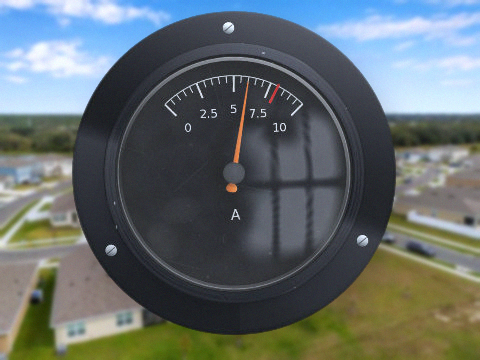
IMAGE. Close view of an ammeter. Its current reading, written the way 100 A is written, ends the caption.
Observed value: 6 A
